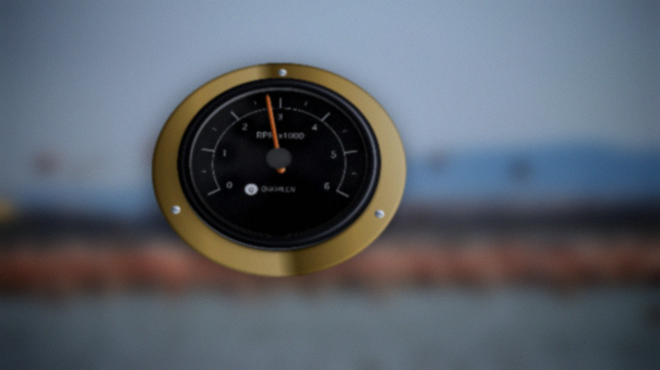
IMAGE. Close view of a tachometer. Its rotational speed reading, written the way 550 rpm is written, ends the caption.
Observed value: 2750 rpm
